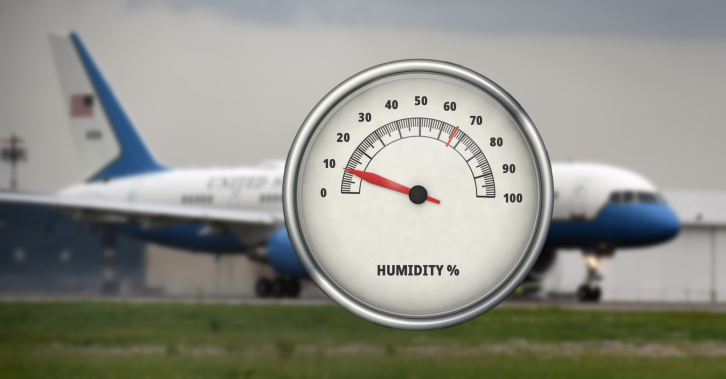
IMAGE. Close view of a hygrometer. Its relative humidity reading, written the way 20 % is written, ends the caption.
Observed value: 10 %
